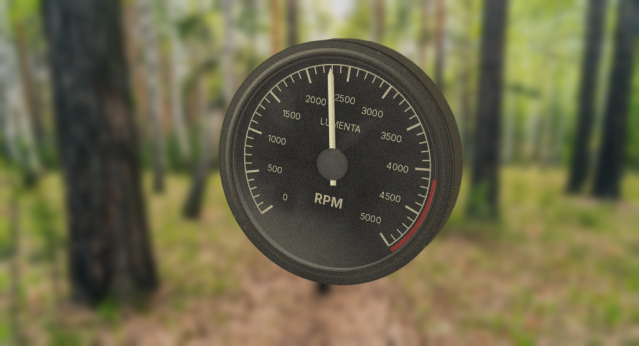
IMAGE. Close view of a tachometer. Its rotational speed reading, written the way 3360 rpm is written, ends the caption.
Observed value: 2300 rpm
